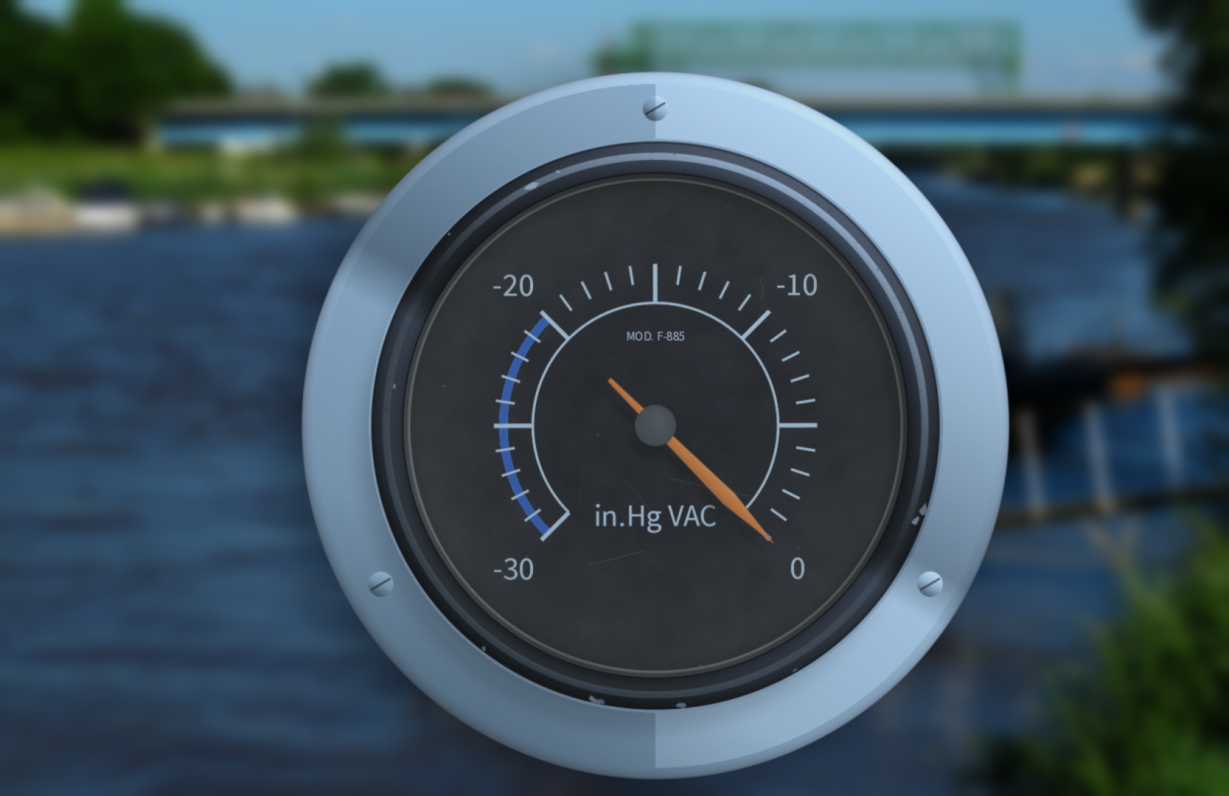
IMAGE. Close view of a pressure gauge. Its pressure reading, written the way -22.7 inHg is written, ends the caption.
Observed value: 0 inHg
